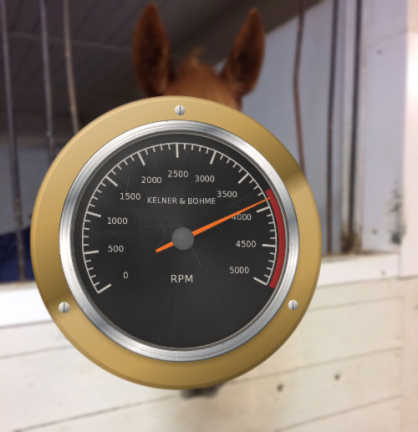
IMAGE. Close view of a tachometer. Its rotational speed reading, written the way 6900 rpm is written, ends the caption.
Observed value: 3900 rpm
